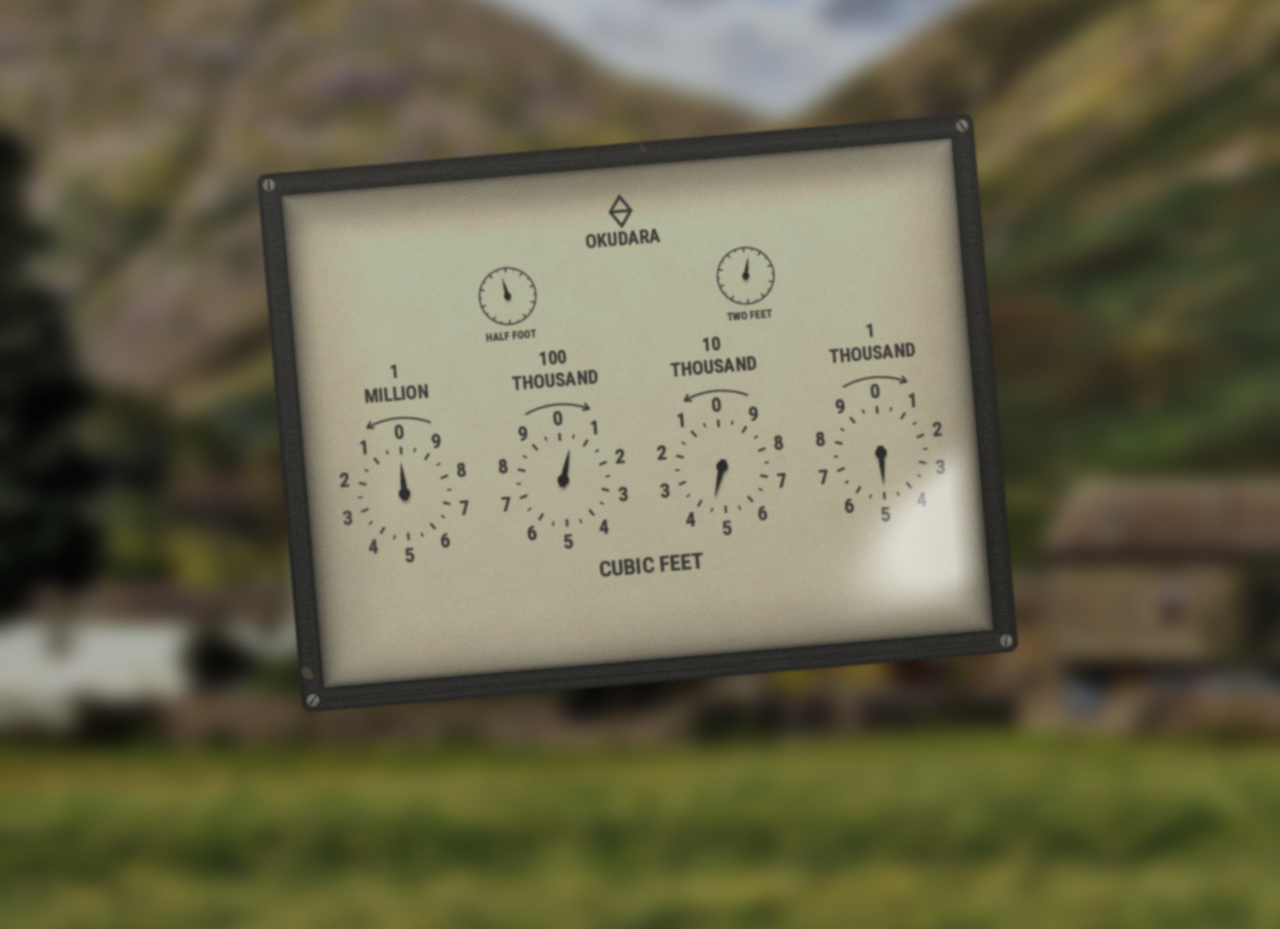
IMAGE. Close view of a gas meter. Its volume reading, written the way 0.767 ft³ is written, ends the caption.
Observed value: 4500 ft³
